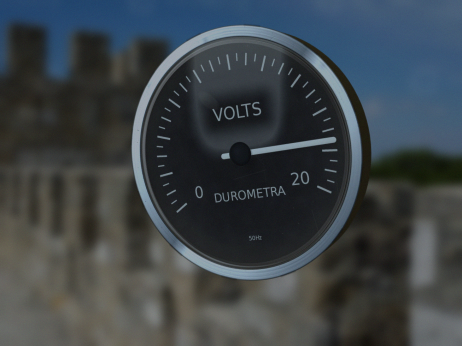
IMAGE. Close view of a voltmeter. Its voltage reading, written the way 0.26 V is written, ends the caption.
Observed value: 17.5 V
